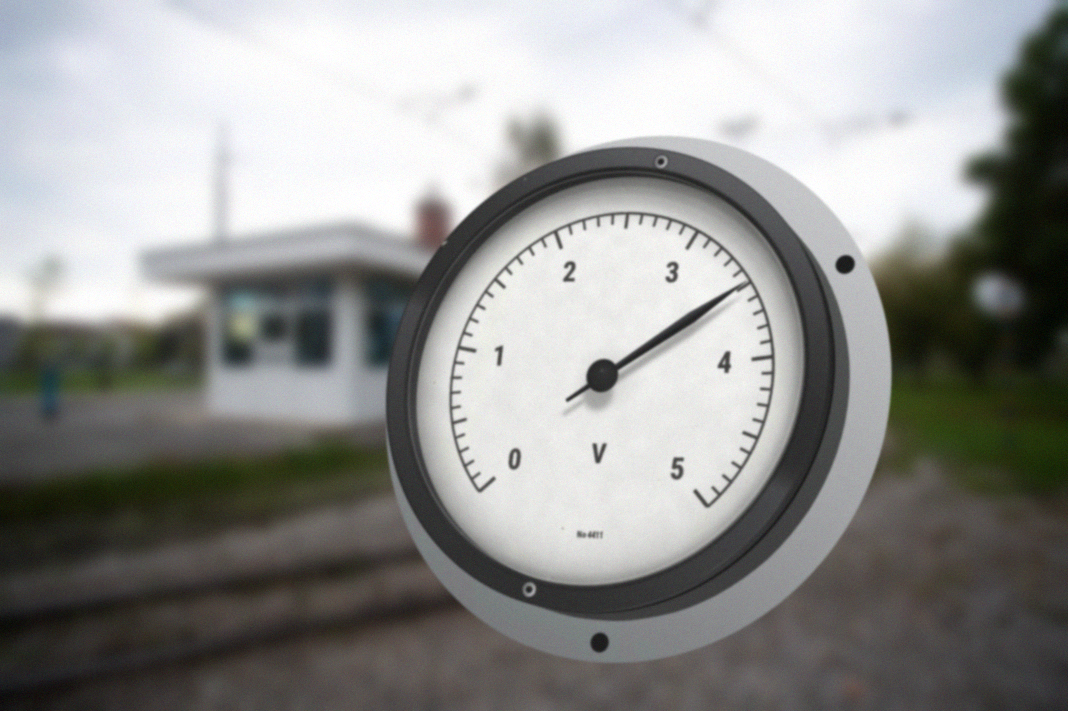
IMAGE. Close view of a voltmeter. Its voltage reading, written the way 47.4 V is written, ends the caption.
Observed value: 3.5 V
